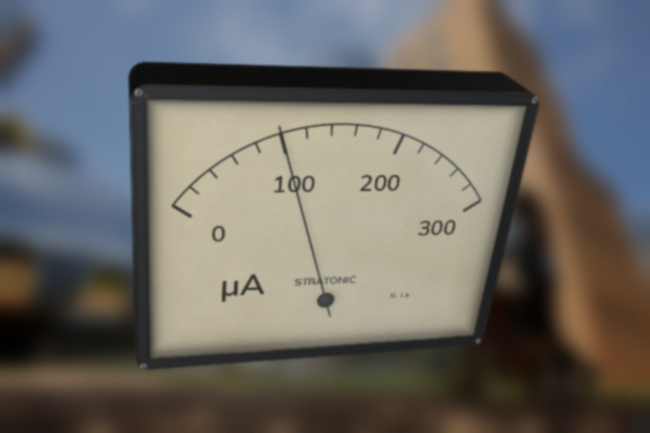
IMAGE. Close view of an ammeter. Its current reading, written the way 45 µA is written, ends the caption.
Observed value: 100 µA
